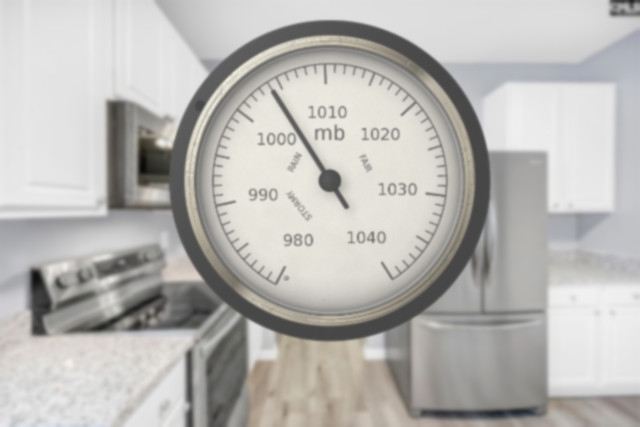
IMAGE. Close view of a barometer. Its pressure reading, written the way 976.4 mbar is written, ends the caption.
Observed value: 1004 mbar
